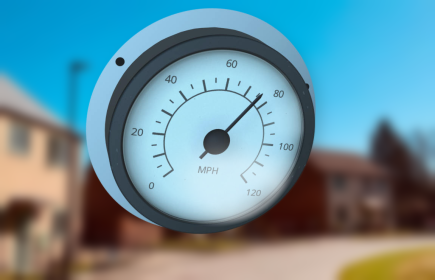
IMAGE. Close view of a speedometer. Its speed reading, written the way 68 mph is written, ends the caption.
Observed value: 75 mph
